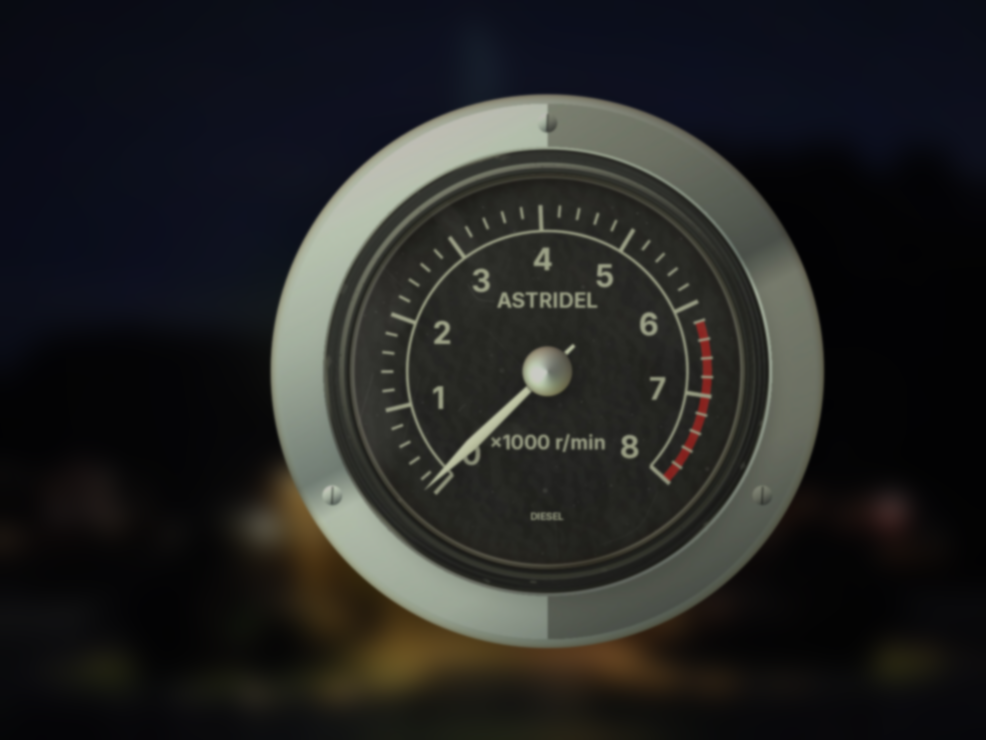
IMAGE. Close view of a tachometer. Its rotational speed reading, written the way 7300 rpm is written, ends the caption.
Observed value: 100 rpm
